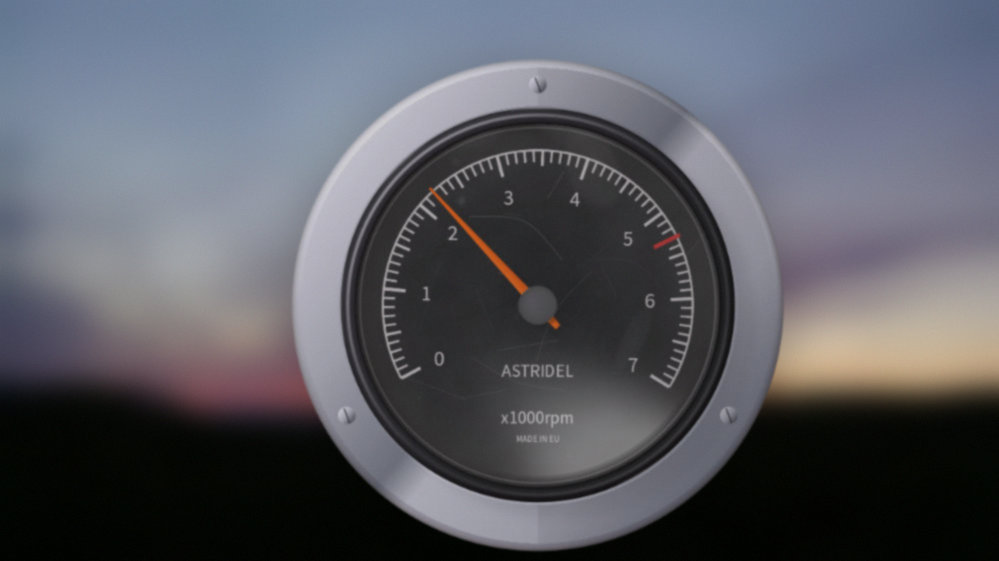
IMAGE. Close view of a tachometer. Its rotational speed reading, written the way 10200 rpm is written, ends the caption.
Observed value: 2200 rpm
